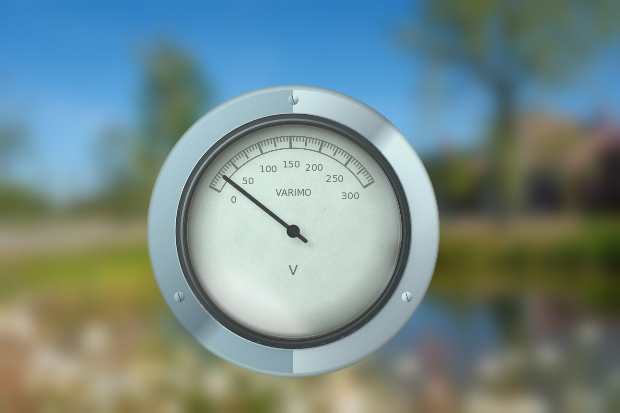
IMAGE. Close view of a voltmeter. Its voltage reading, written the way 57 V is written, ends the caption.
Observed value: 25 V
